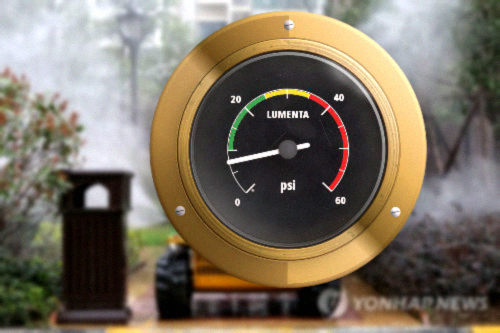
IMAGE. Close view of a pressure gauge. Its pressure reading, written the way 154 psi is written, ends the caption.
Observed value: 7.5 psi
